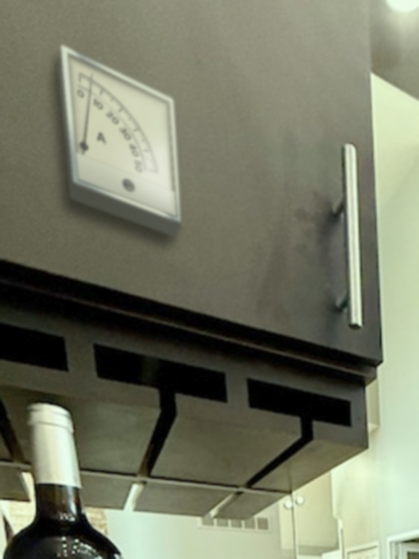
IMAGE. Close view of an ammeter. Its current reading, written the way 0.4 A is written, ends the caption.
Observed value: 5 A
